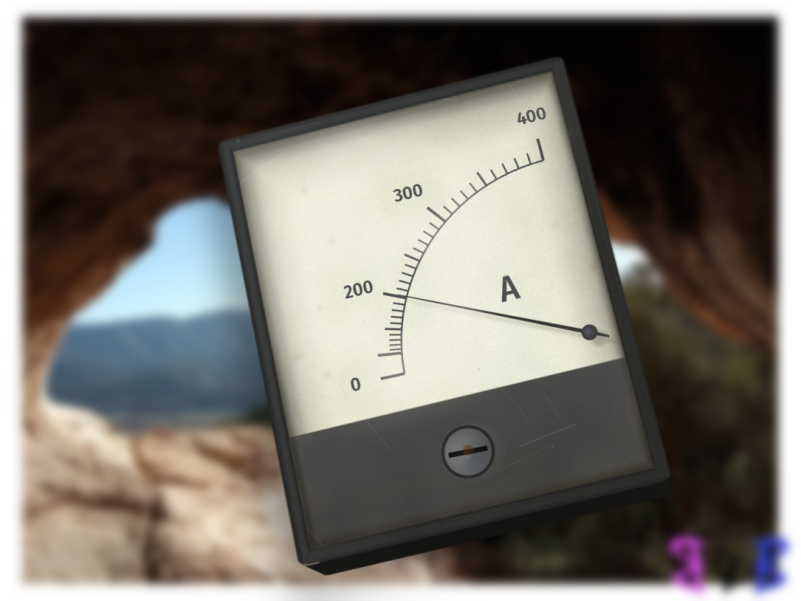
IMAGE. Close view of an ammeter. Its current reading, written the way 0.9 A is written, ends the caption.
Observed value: 200 A
